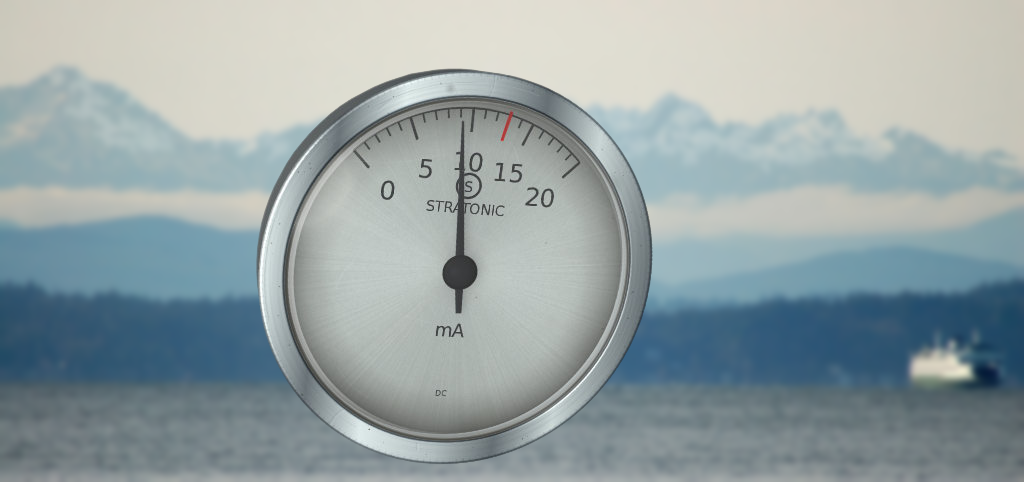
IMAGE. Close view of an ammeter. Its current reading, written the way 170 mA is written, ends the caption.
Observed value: 9 mA
